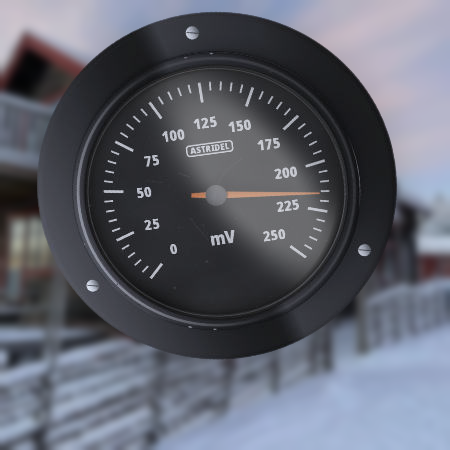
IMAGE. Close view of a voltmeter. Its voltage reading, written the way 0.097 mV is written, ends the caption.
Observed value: 215 mV
